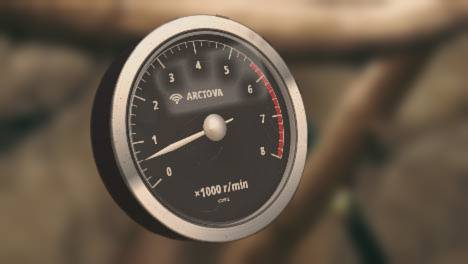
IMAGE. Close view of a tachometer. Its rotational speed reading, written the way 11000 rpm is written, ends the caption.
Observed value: 600 rpm
